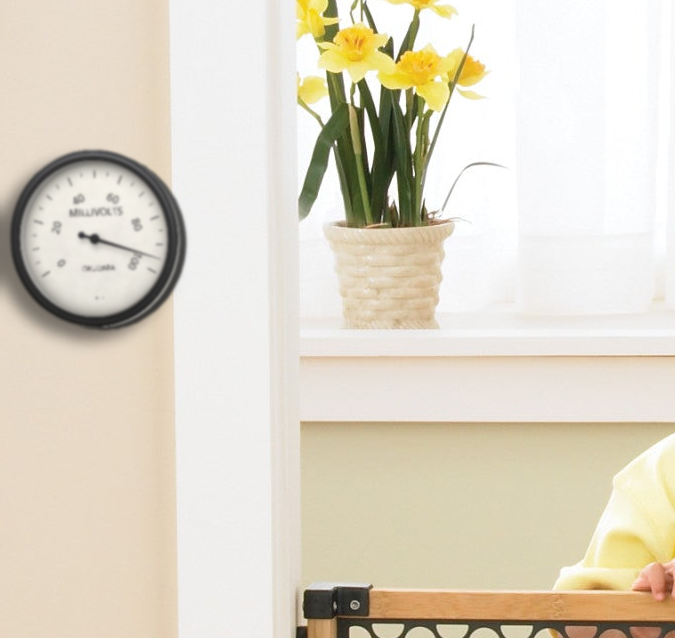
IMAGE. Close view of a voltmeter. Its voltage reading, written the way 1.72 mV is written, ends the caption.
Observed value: 95 mV
